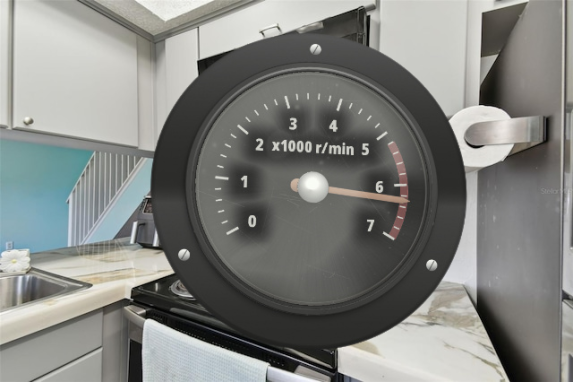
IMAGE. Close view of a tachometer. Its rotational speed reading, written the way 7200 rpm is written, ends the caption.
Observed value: 6300 rpm
